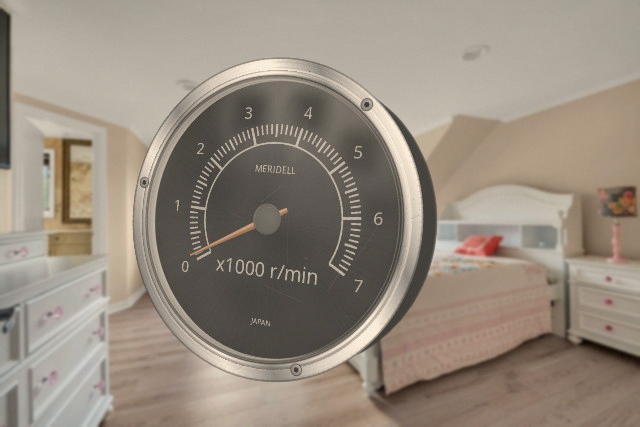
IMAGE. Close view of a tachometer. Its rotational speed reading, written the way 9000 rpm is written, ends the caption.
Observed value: 100 rpm
